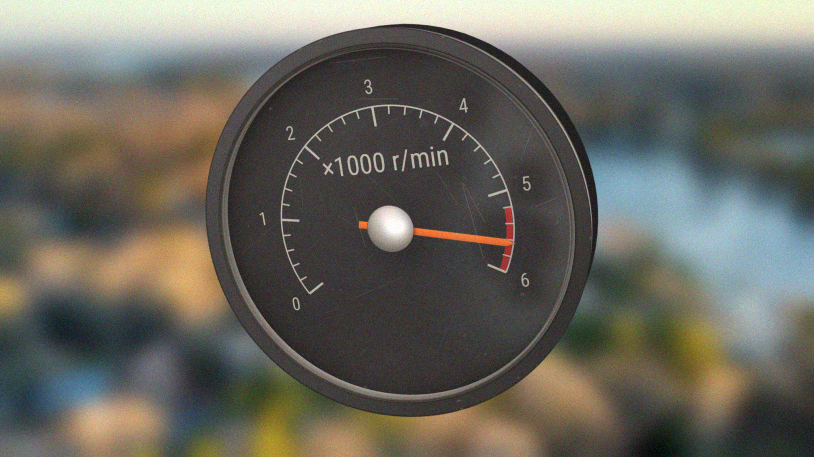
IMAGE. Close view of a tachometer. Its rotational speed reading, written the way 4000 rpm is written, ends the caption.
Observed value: 5600 rpm
